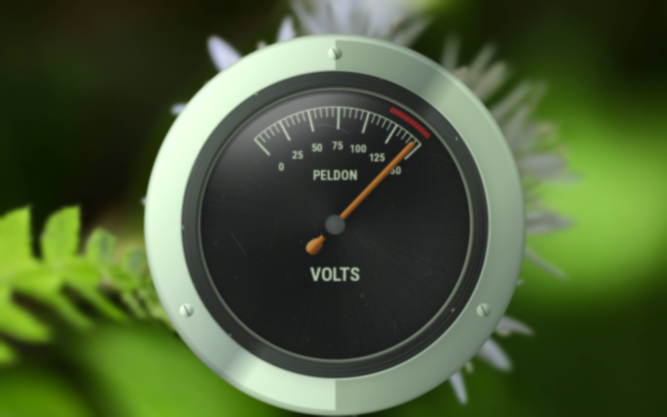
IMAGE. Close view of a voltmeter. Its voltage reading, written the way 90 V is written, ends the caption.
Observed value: 145 V
